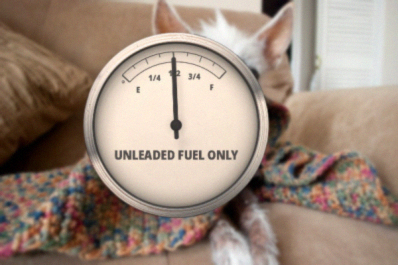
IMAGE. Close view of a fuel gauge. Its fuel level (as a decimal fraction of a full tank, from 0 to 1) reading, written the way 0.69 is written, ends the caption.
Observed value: 0.5
